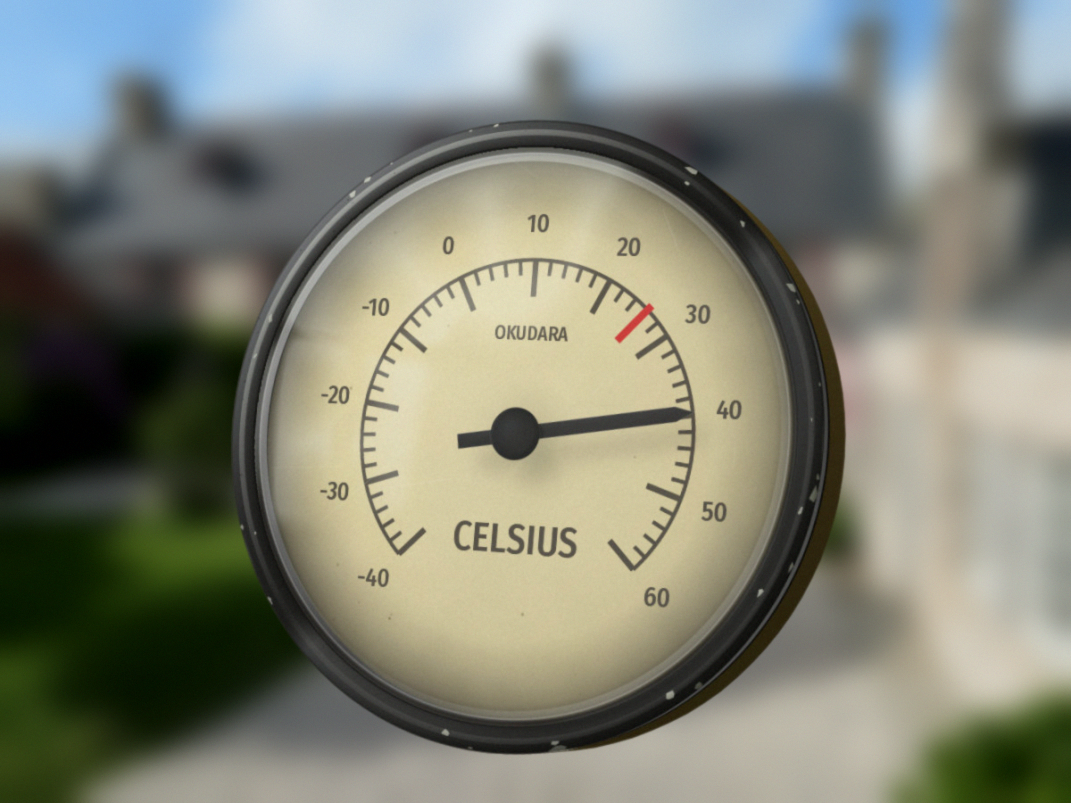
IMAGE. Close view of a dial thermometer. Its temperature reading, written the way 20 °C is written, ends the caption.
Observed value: 40 °C
